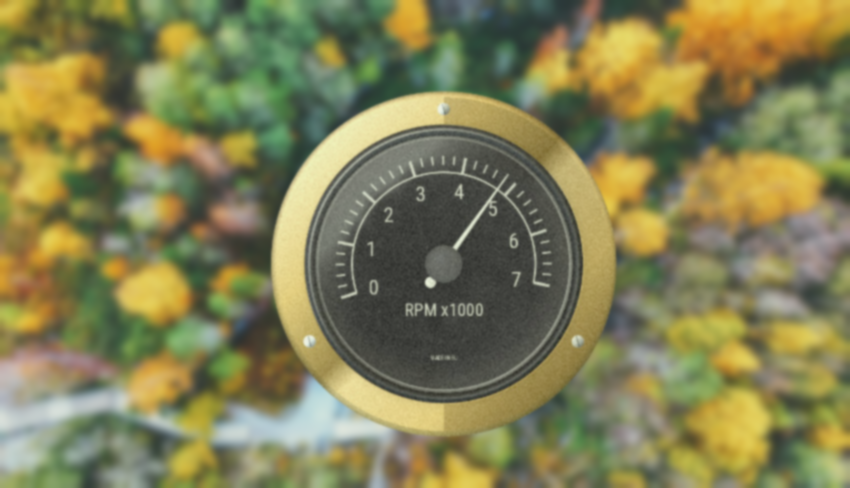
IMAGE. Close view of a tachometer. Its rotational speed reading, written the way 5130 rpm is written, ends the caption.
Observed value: 4800 rpm
